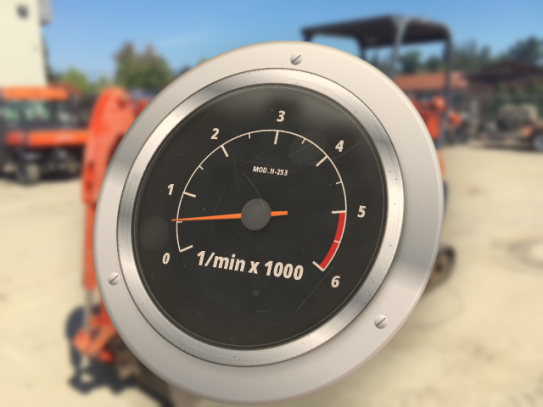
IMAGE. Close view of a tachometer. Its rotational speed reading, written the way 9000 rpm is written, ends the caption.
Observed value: 500 rpm
